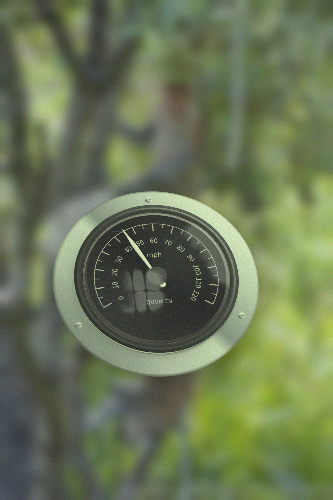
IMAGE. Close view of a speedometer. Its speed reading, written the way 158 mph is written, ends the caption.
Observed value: 45 mph
